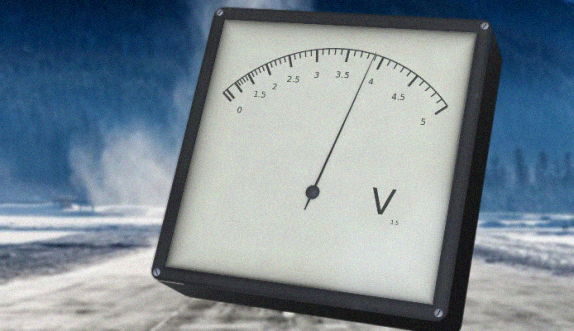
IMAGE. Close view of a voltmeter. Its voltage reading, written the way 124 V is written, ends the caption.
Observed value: 3.9 V
